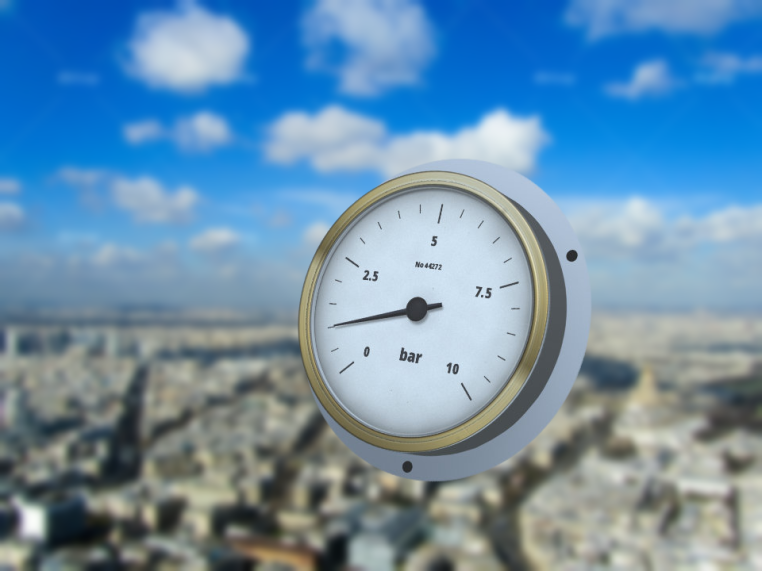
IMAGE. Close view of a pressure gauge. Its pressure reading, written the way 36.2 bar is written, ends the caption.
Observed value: 1 bar
